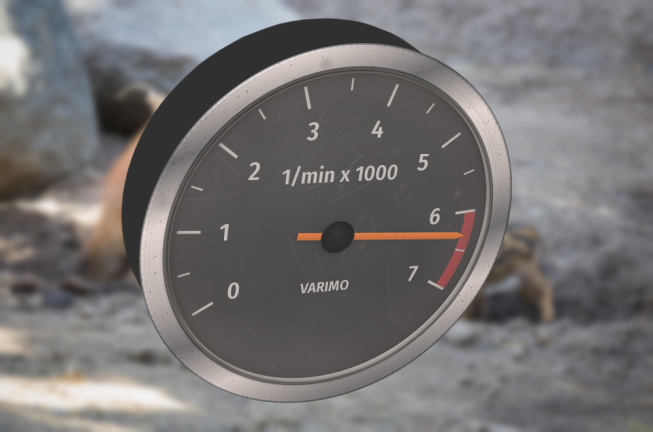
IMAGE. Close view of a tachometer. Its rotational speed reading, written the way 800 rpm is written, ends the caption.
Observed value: 6250 rpm
